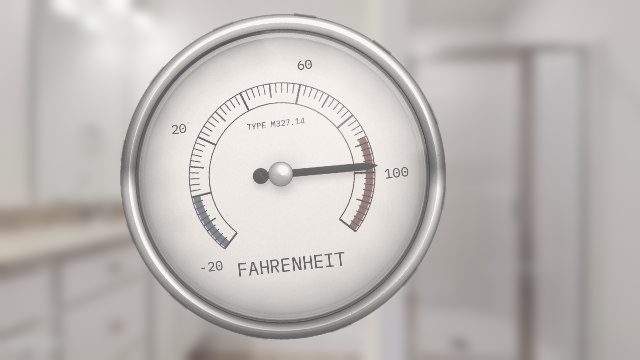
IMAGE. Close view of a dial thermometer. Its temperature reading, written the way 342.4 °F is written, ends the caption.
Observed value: 98 °F
